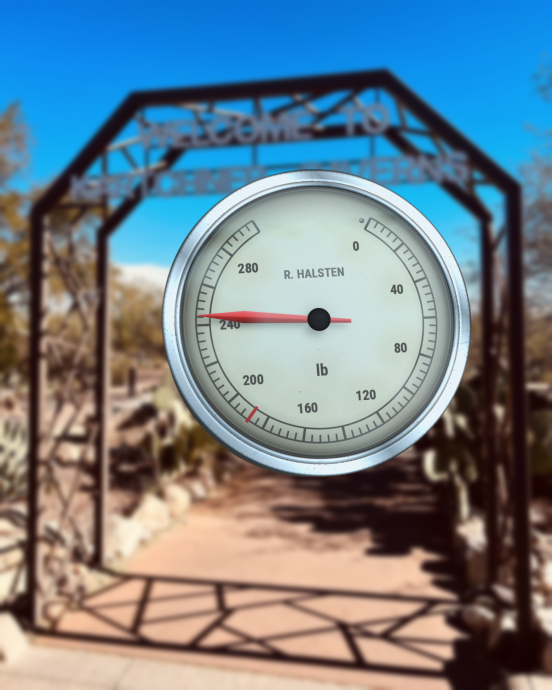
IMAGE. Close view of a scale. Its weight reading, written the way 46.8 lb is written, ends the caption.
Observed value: 244 lb
